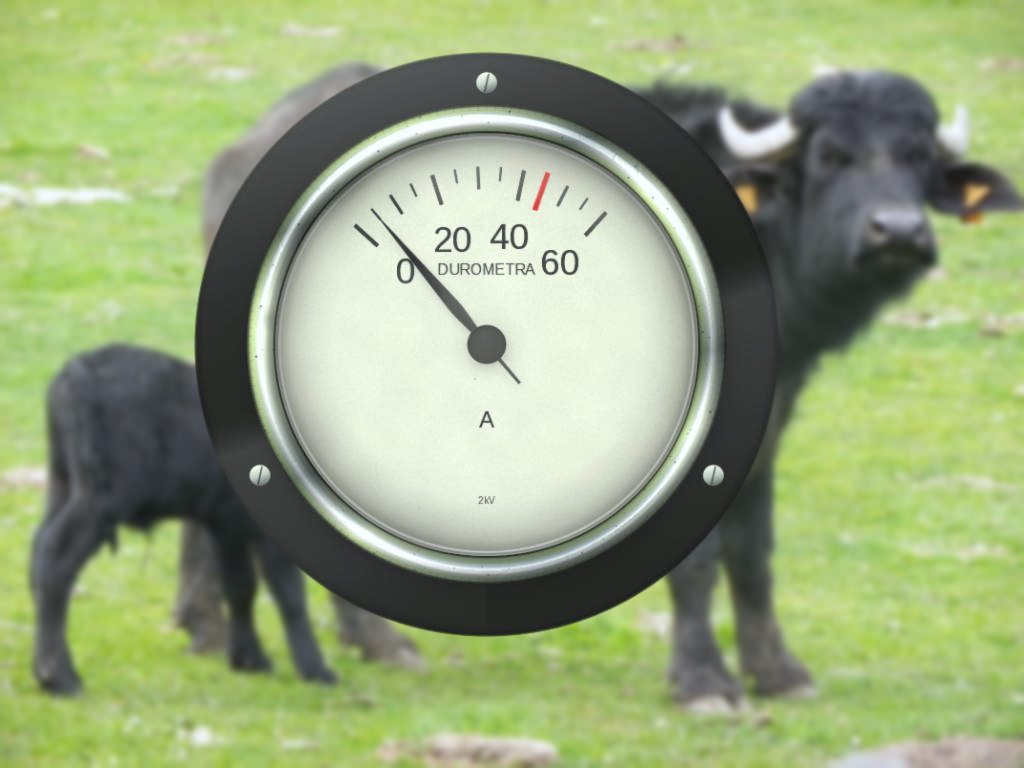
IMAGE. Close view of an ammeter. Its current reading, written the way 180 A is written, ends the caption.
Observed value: 5 A
